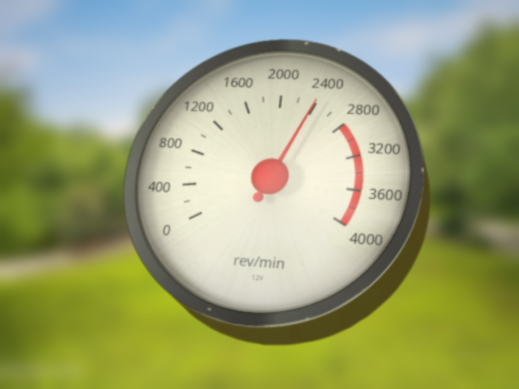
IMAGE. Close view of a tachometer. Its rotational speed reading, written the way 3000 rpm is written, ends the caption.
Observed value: 2400 rpm
